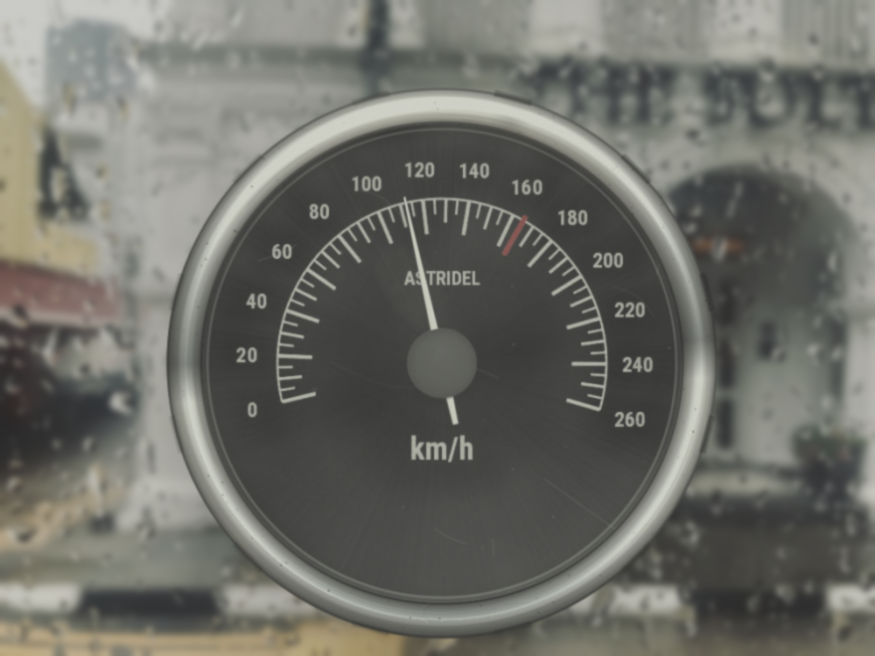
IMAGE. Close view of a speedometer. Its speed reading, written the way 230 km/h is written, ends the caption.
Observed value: 112.5 km/h
